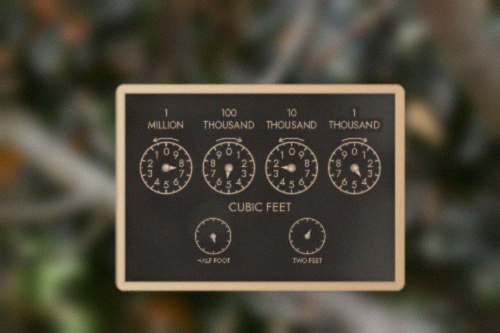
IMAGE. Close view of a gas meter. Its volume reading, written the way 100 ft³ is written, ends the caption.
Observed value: 752400 ft³
